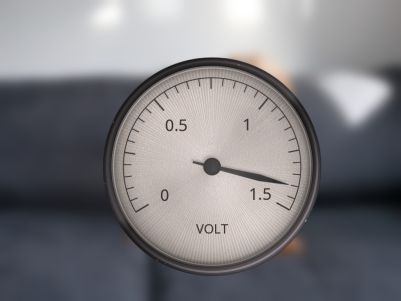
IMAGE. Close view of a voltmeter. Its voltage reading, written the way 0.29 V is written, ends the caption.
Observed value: 1.4 V
